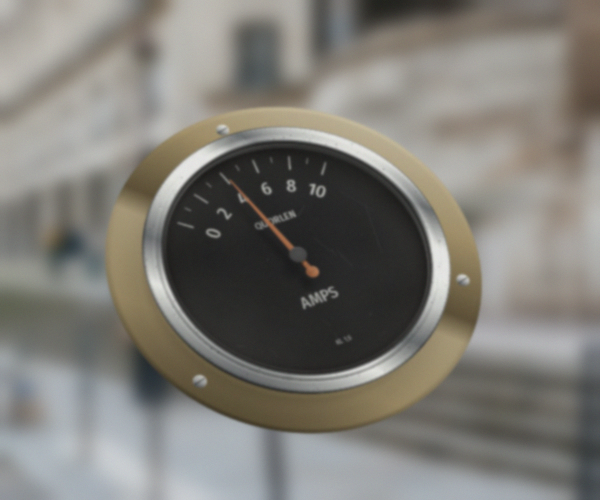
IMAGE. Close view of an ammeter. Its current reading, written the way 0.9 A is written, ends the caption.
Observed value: 4 A
